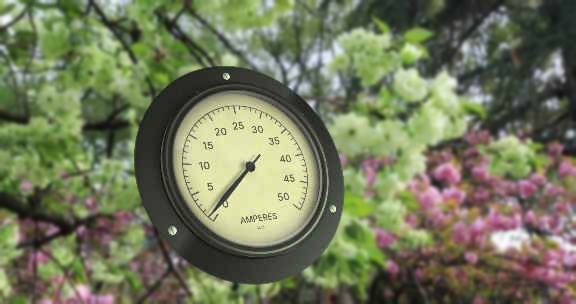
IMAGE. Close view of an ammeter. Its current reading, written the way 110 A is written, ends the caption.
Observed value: 1 A
